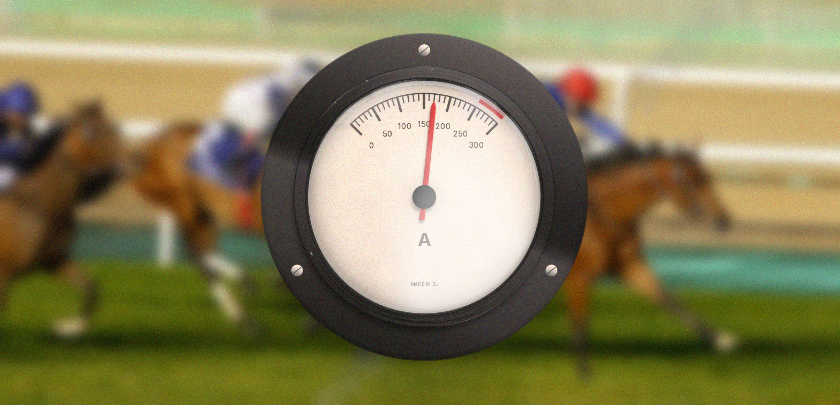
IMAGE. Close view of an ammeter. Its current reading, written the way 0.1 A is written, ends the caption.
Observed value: 170 A
